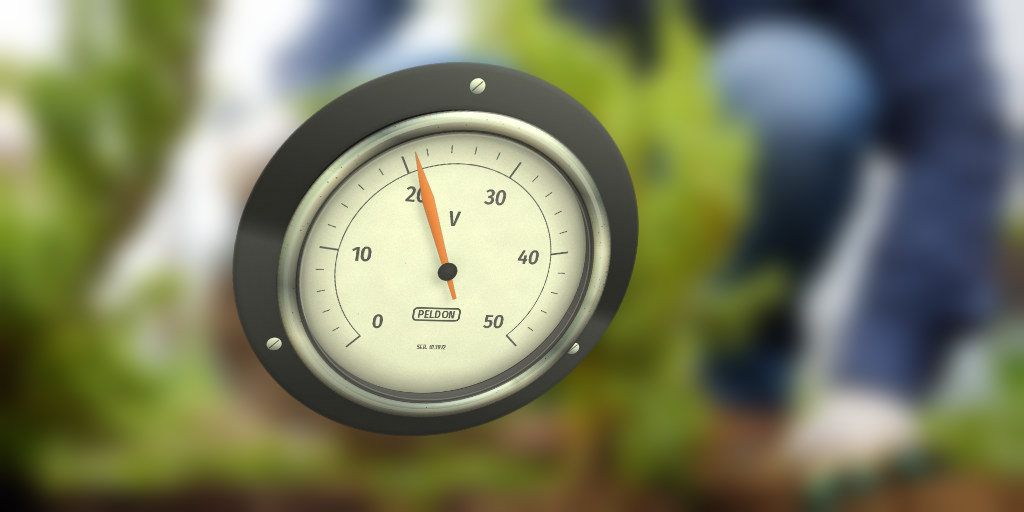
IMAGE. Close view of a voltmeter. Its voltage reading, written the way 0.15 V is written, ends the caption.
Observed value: 21 V
